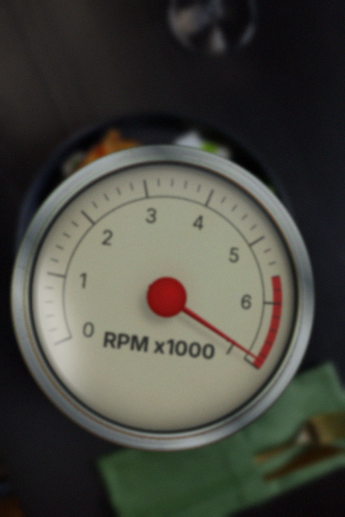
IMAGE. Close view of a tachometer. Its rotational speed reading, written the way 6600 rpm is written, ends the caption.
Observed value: 6900 rpm
